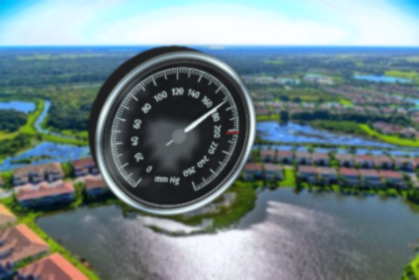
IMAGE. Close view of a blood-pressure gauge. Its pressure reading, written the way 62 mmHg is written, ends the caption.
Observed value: 170 mmHg
